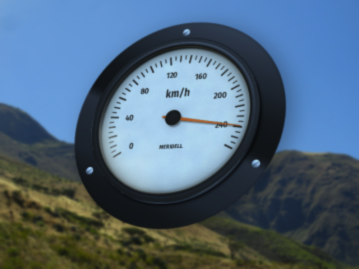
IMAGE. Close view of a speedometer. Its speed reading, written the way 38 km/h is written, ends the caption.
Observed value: 240 km/h
